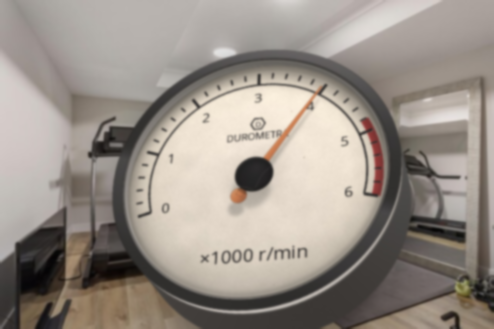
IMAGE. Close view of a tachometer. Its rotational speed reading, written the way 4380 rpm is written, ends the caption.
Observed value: 4000 rpm
